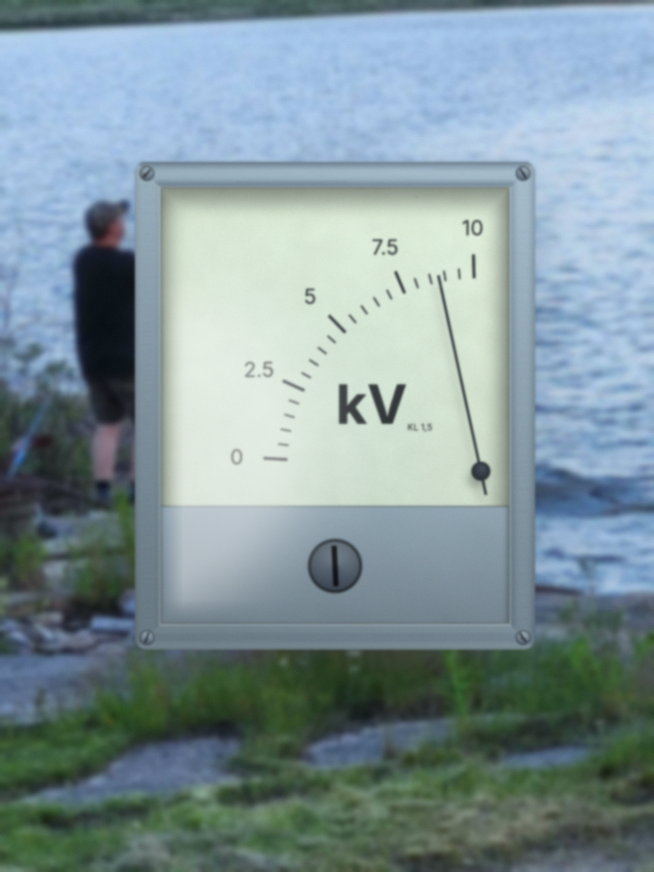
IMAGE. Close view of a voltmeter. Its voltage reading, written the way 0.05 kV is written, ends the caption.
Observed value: 8.75 kV
